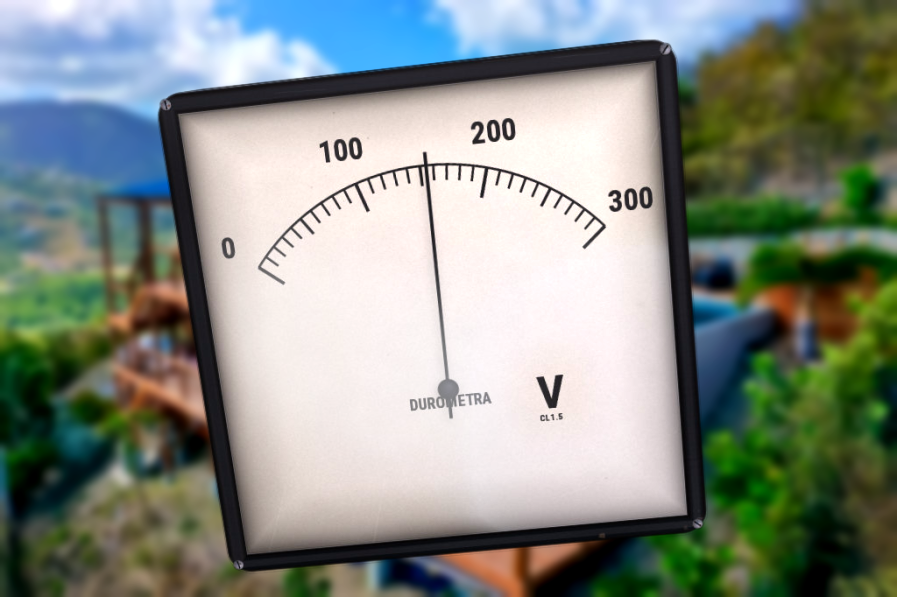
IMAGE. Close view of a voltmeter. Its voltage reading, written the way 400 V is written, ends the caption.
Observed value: 155 V
